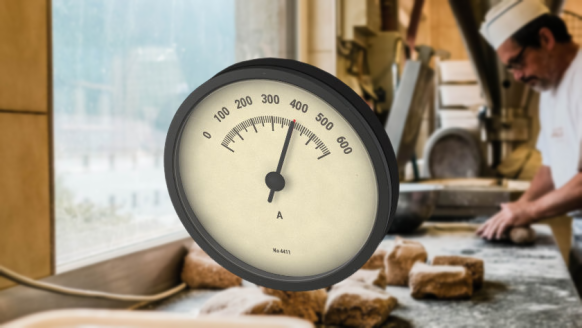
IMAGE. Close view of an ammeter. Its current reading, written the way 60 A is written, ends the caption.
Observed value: 400 A
